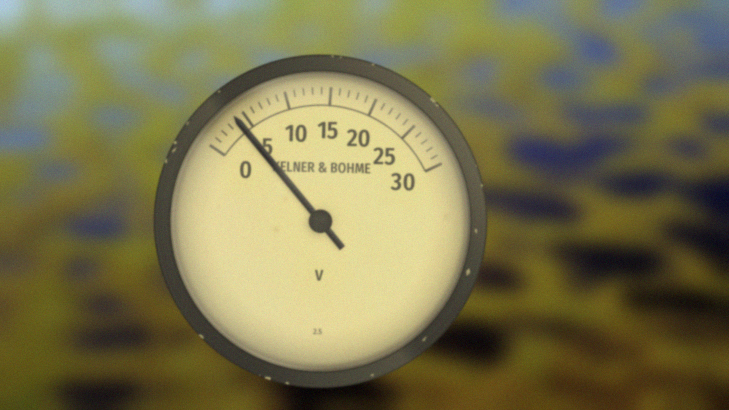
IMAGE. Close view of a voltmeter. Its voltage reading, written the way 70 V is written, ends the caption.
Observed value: 4 V
